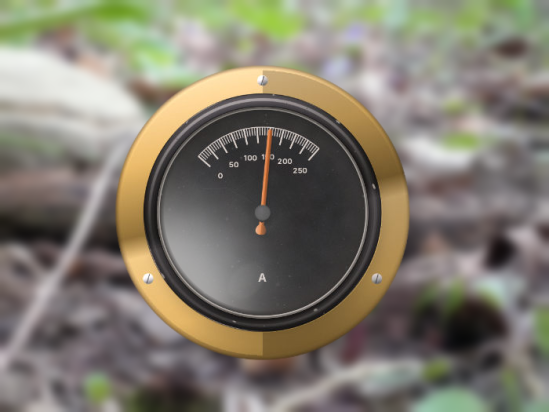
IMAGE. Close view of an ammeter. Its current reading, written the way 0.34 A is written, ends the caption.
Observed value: 150 A
